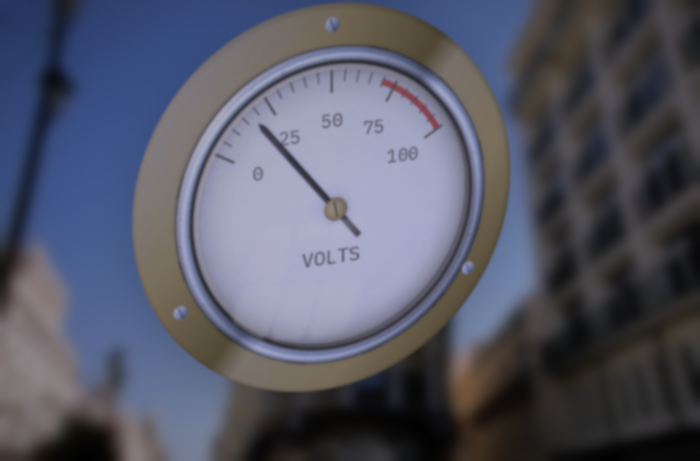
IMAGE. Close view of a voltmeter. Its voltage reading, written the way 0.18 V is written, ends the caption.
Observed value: 17.5 V
